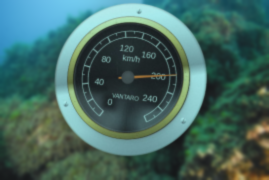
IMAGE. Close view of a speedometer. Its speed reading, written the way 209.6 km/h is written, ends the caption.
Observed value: 200 km/h
